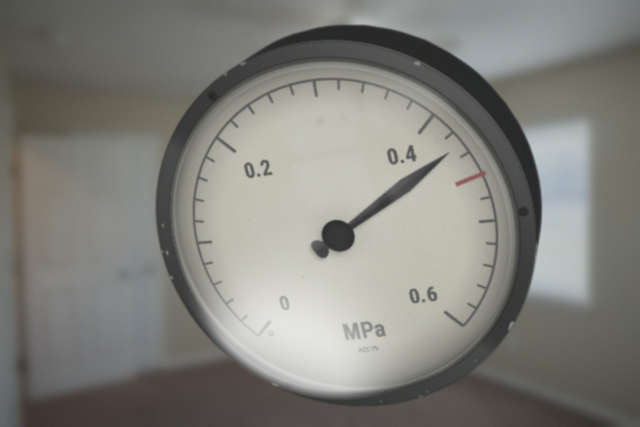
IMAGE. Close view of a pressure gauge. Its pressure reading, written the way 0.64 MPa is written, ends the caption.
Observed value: 0.43 MPa
